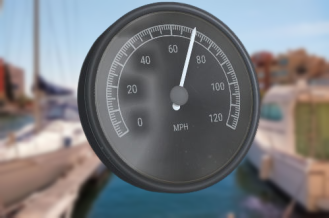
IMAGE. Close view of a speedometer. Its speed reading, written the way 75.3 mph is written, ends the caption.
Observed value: 70 mph
